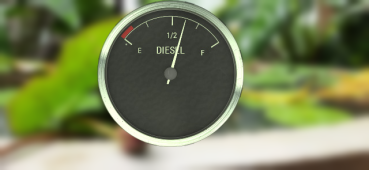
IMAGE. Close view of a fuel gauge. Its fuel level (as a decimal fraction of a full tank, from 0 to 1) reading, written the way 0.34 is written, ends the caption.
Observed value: 0.625
